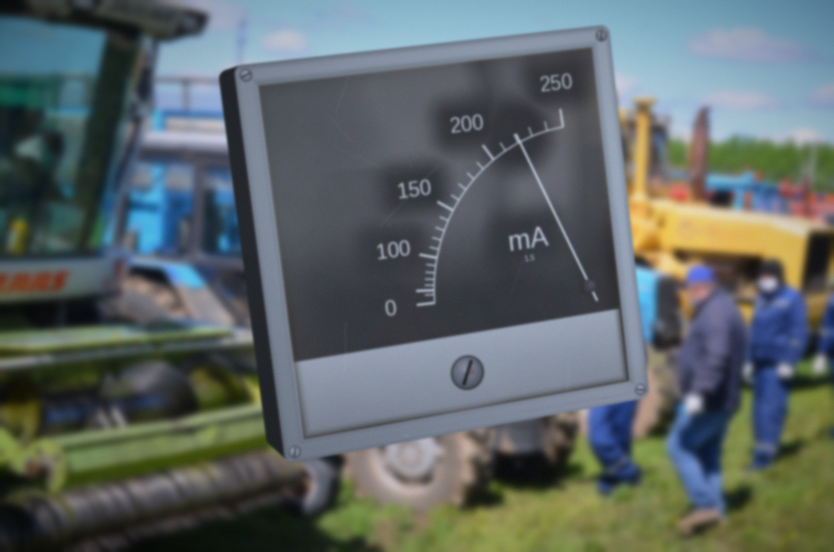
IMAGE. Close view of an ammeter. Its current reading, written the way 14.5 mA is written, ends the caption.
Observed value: 220 mA
